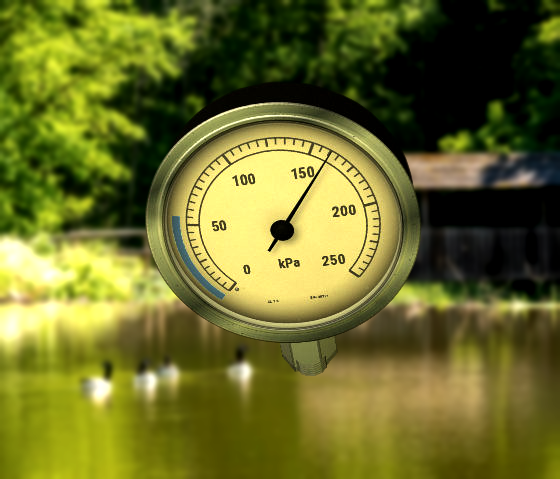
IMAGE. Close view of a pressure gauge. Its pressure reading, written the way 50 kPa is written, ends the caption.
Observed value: 160 kPa
